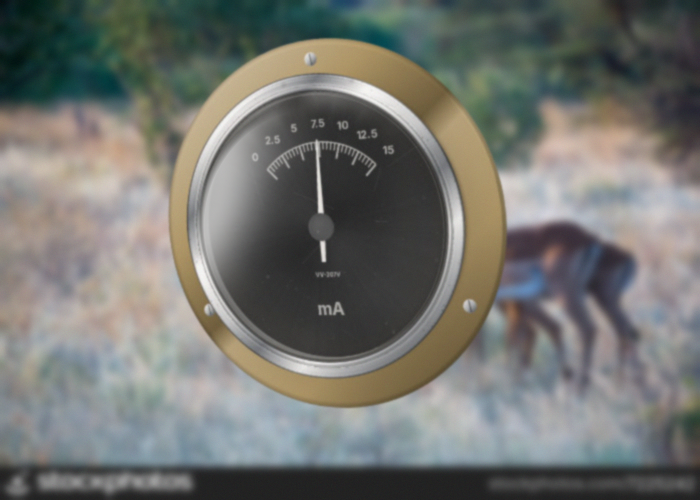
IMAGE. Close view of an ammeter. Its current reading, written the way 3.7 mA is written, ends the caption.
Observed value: 7.5 mA
